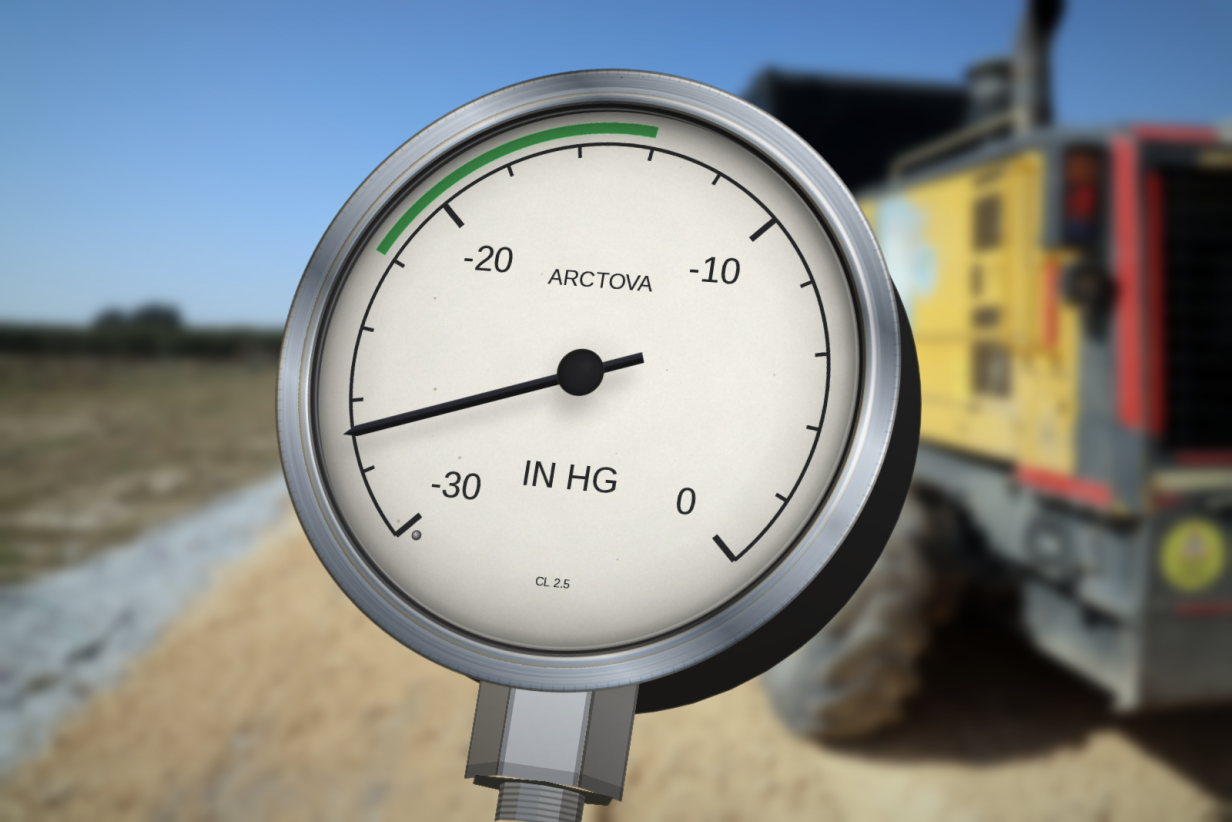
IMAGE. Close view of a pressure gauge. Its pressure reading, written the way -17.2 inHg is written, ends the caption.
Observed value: -27 inHg
